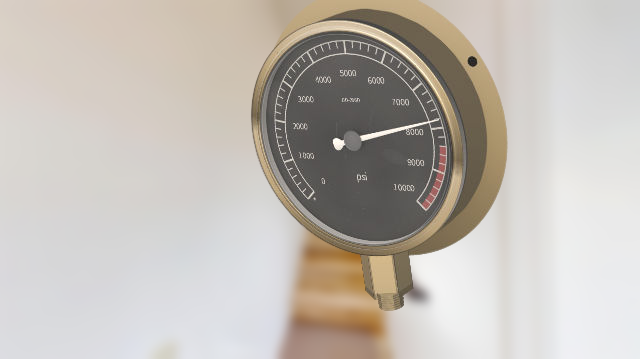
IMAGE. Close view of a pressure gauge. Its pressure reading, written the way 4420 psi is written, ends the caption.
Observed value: 7800 psi
